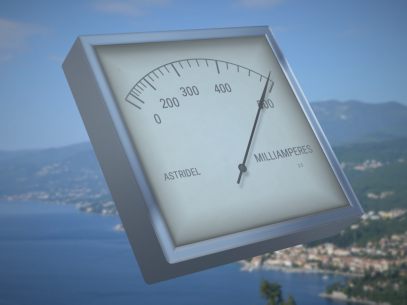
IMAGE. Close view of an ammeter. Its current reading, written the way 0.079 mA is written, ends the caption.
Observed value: 490 mA
